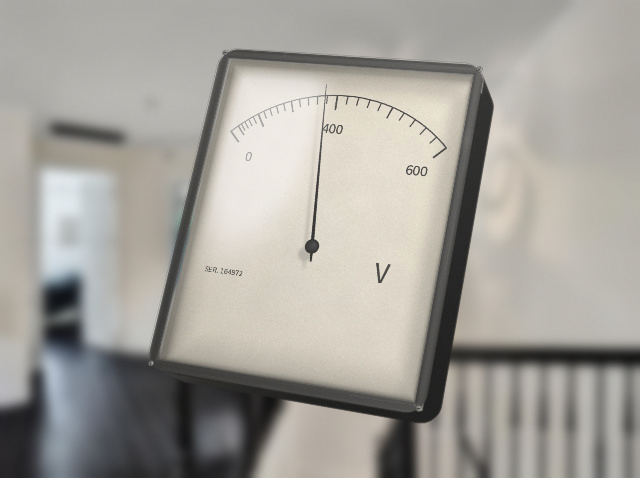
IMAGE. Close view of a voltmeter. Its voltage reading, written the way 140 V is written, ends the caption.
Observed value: 380 V
